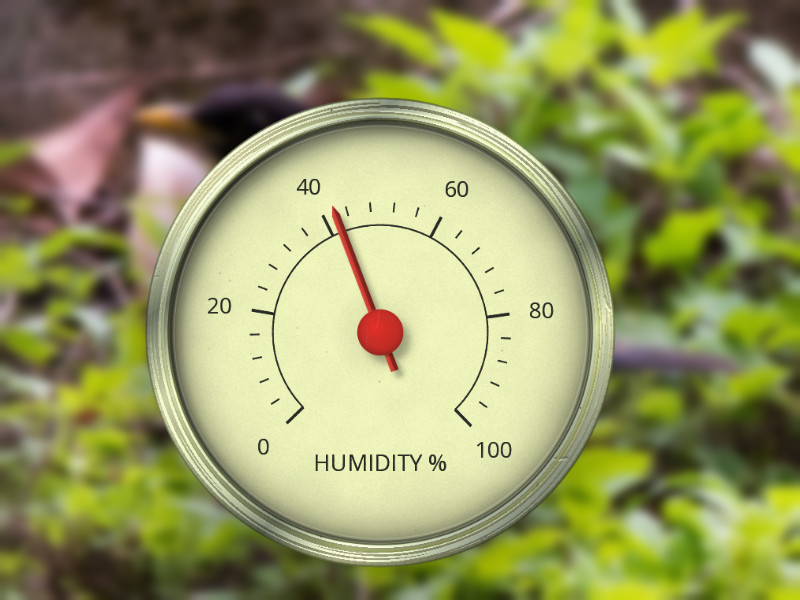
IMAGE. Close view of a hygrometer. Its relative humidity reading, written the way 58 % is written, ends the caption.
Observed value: 42 %
